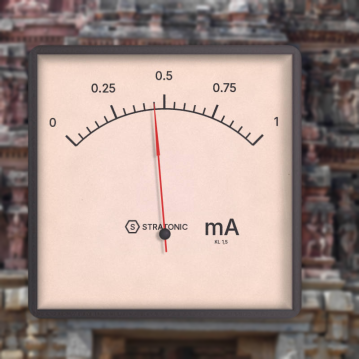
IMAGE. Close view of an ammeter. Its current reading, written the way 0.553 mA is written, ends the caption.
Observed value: 0.45 mA
